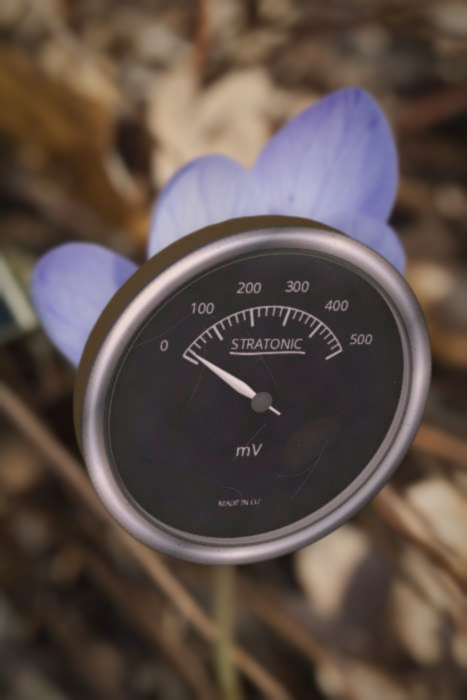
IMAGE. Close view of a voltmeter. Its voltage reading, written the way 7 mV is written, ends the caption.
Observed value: 20 mV
